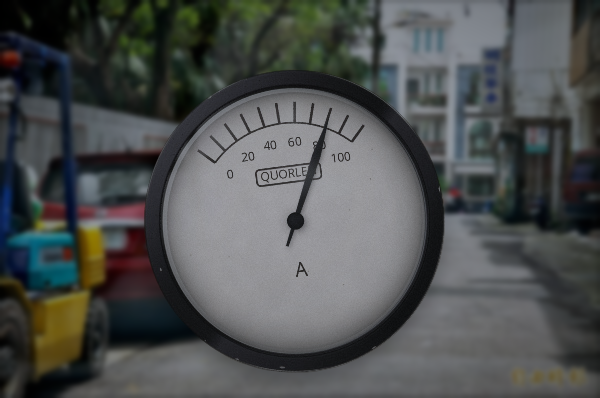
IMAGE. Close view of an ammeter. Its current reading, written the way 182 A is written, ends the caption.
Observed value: 80 A
